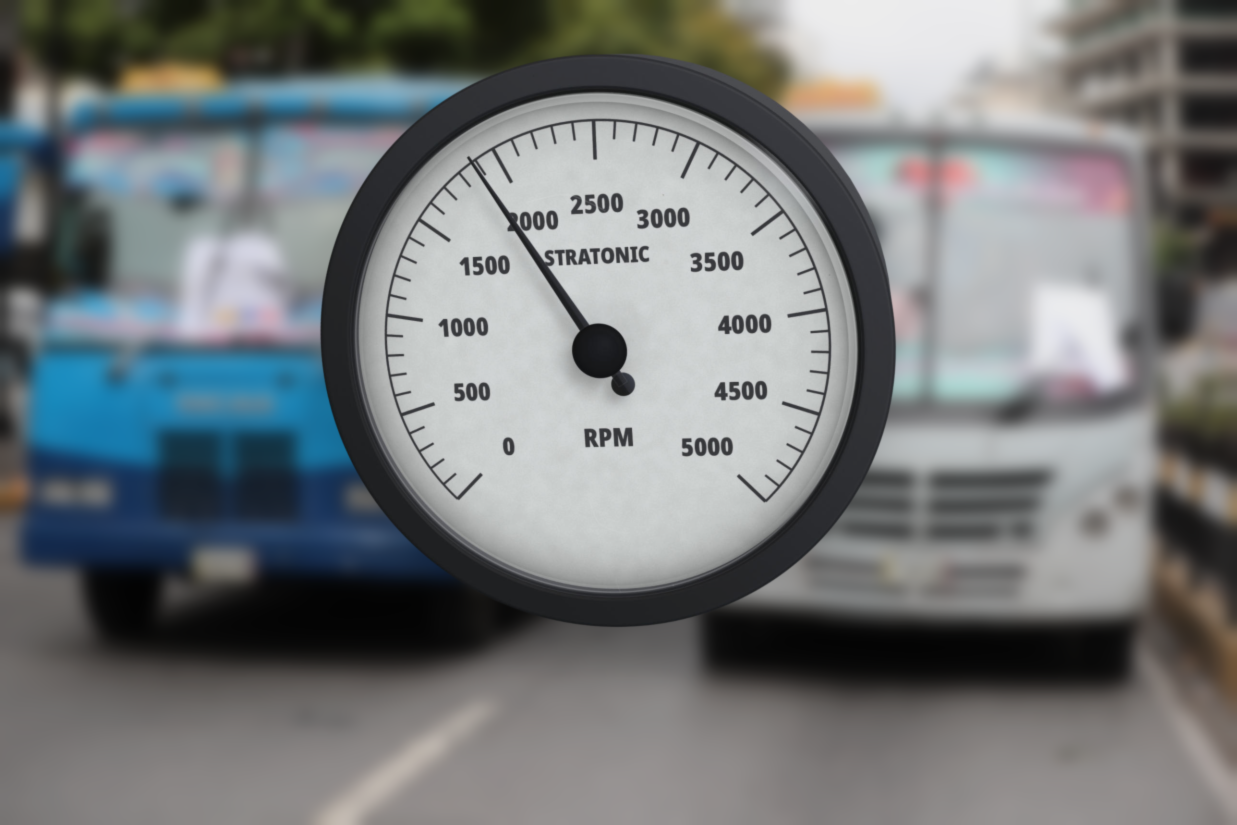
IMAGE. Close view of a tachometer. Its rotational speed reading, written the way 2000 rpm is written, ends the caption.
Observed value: 1900 rpm
